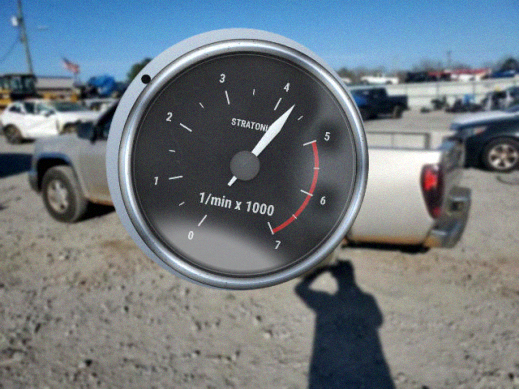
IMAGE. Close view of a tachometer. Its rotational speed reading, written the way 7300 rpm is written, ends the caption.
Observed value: 4250 rpm
